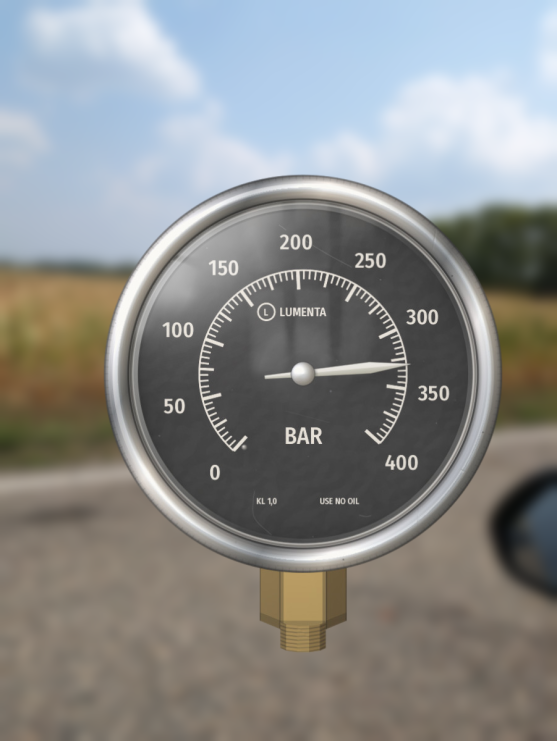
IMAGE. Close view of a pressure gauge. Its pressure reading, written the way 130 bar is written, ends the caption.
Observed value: 330 bar
